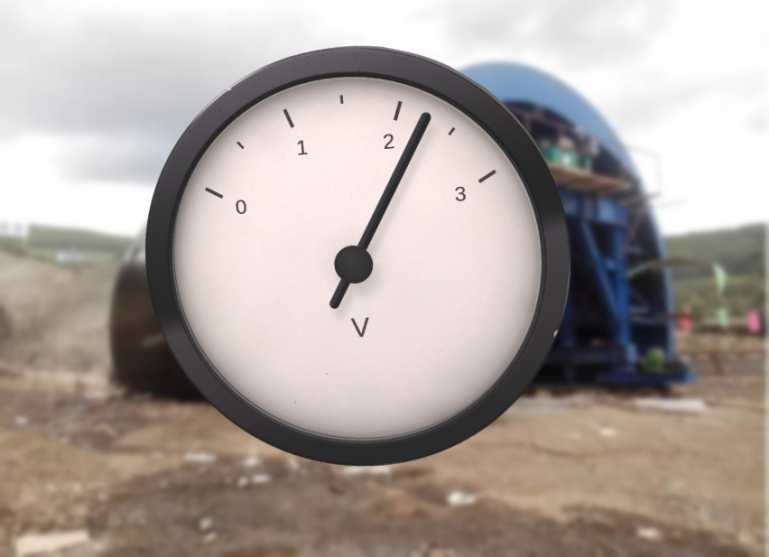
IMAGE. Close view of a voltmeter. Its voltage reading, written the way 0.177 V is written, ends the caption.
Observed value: 2.25 V
